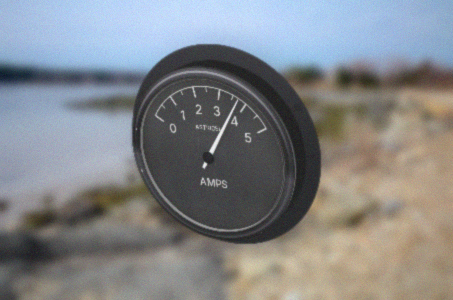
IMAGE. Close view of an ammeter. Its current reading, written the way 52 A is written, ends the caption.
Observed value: 3.75 A
